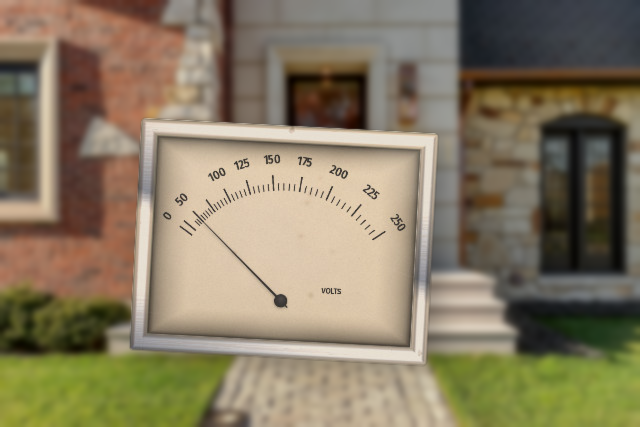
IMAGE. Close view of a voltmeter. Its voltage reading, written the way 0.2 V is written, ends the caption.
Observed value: 50 V
